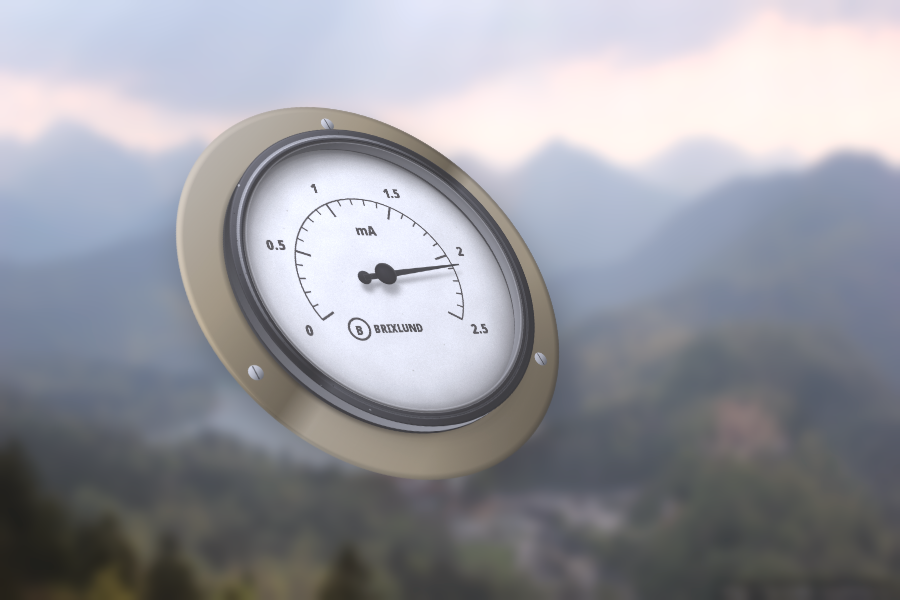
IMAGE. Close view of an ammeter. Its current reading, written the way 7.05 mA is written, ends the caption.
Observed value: 2.1 mA
